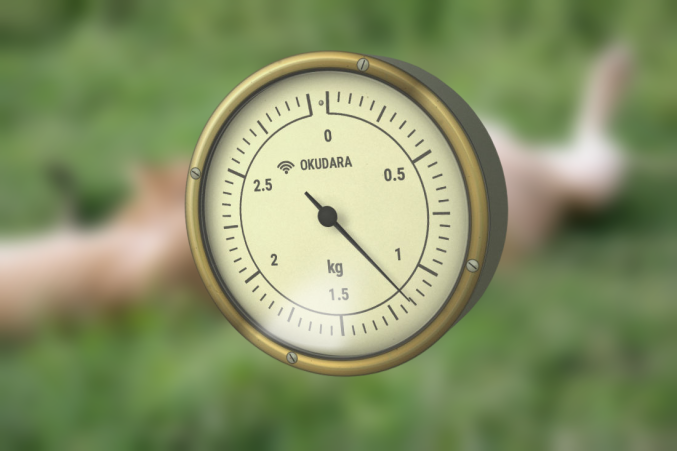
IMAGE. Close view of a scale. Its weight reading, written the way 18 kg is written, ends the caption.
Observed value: 1.15 kg
